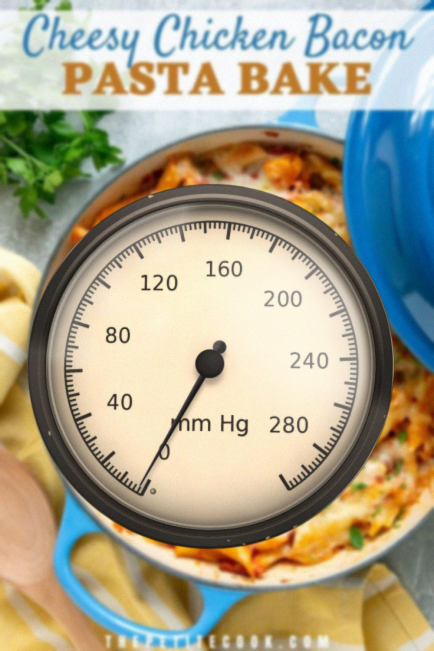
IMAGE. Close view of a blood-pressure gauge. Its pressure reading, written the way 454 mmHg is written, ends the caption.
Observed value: 2 mmHg
